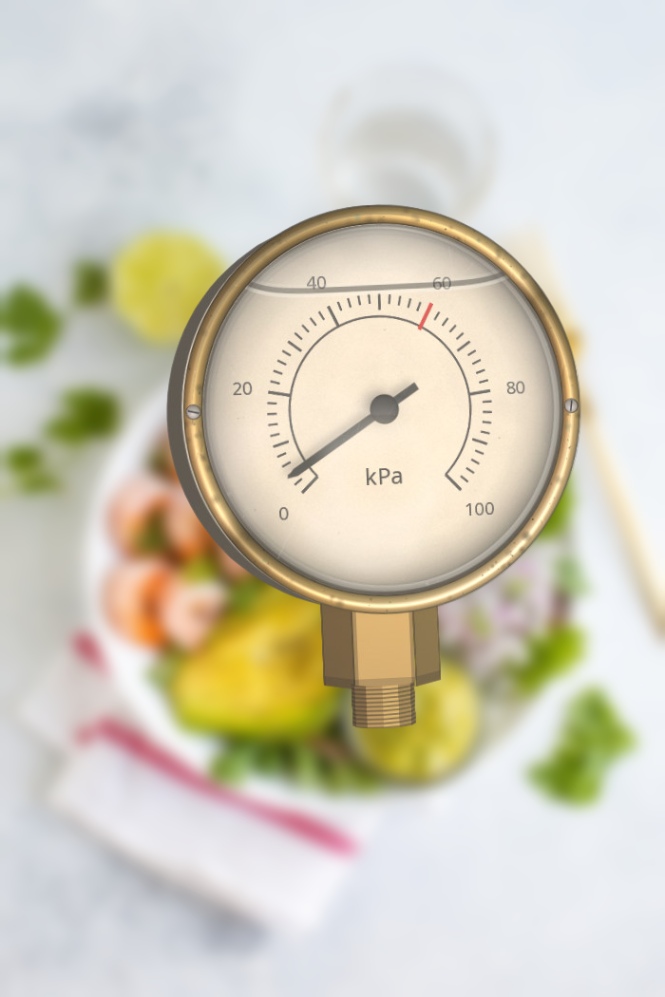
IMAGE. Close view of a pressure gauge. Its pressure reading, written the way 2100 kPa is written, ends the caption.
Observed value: 4 kPa
